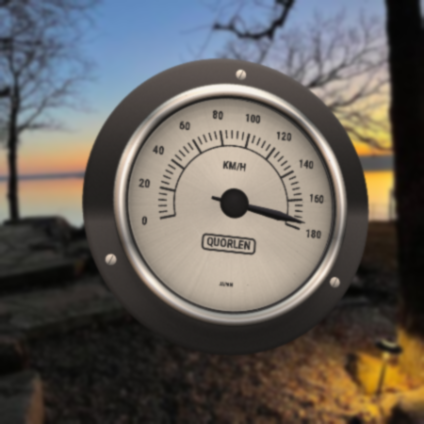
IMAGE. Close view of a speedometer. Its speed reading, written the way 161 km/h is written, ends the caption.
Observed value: 176 km/h
